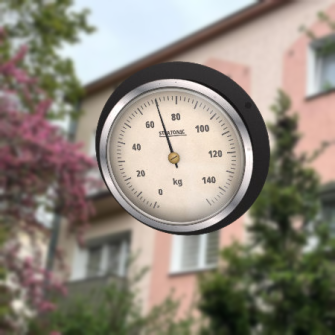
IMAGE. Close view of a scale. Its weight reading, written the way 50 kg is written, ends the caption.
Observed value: 70 kg
